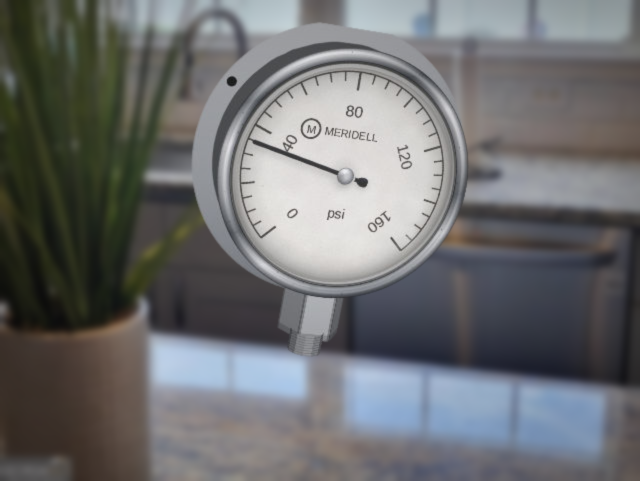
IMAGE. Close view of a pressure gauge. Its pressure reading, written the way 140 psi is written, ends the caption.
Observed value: 35 psi
